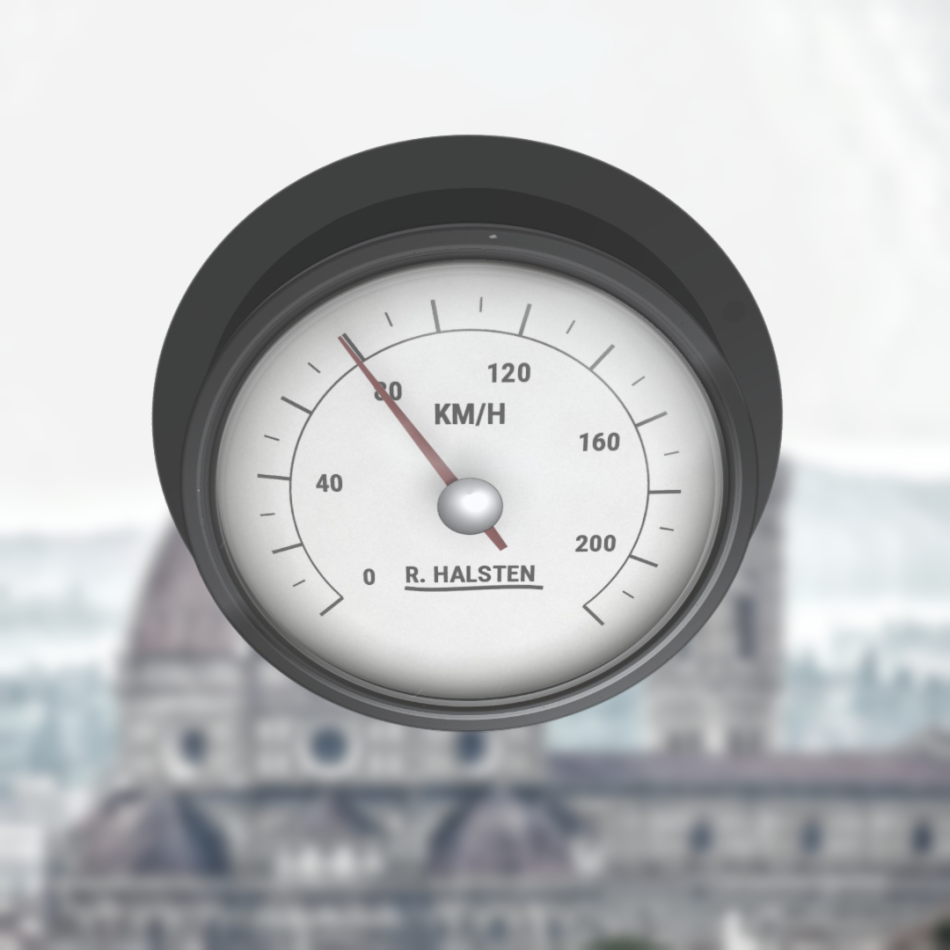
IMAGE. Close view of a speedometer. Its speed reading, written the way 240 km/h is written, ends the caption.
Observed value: 80 km/h
